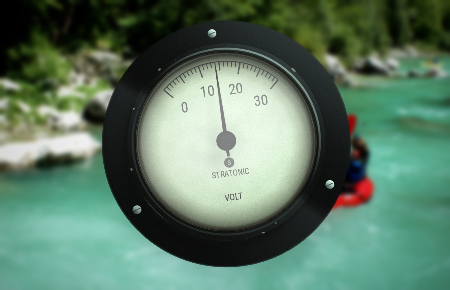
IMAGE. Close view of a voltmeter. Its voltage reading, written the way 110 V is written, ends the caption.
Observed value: 14 V
